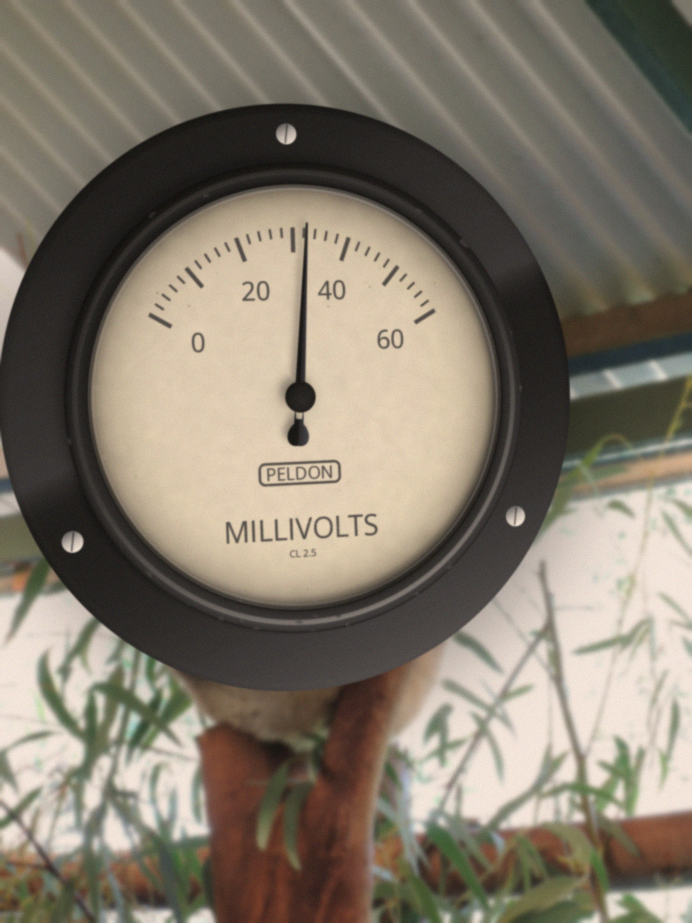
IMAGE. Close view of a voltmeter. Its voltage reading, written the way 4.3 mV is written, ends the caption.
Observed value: 32 mV
